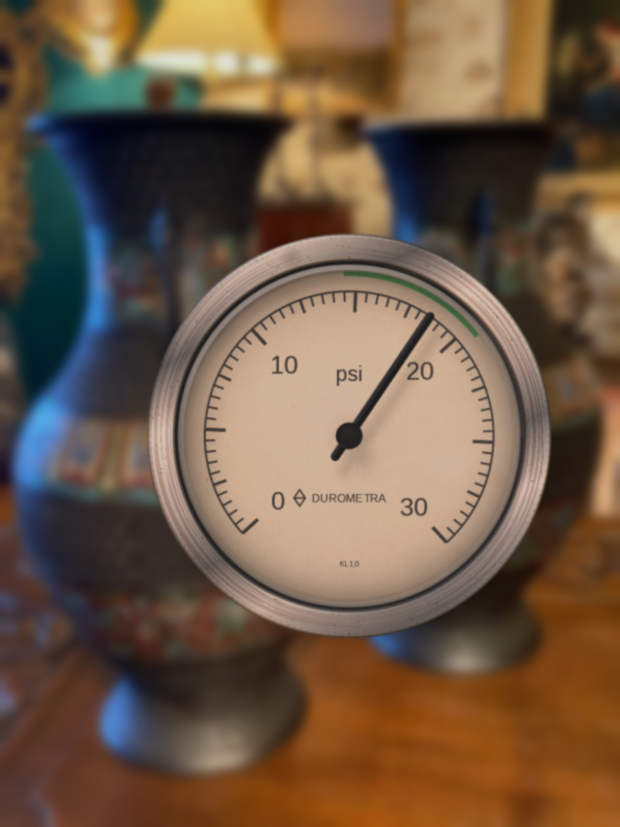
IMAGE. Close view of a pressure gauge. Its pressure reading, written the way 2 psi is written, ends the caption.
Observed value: 18.5 psi
